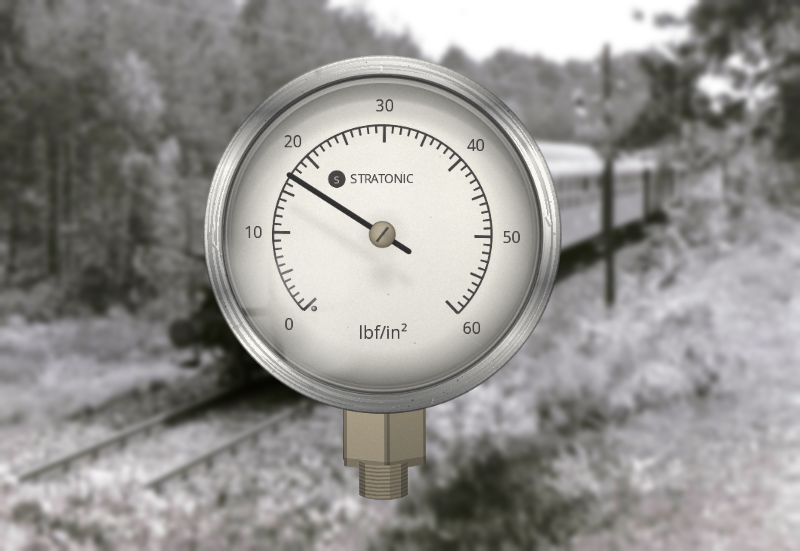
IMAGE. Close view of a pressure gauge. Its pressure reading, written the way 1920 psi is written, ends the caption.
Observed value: 17 psi
